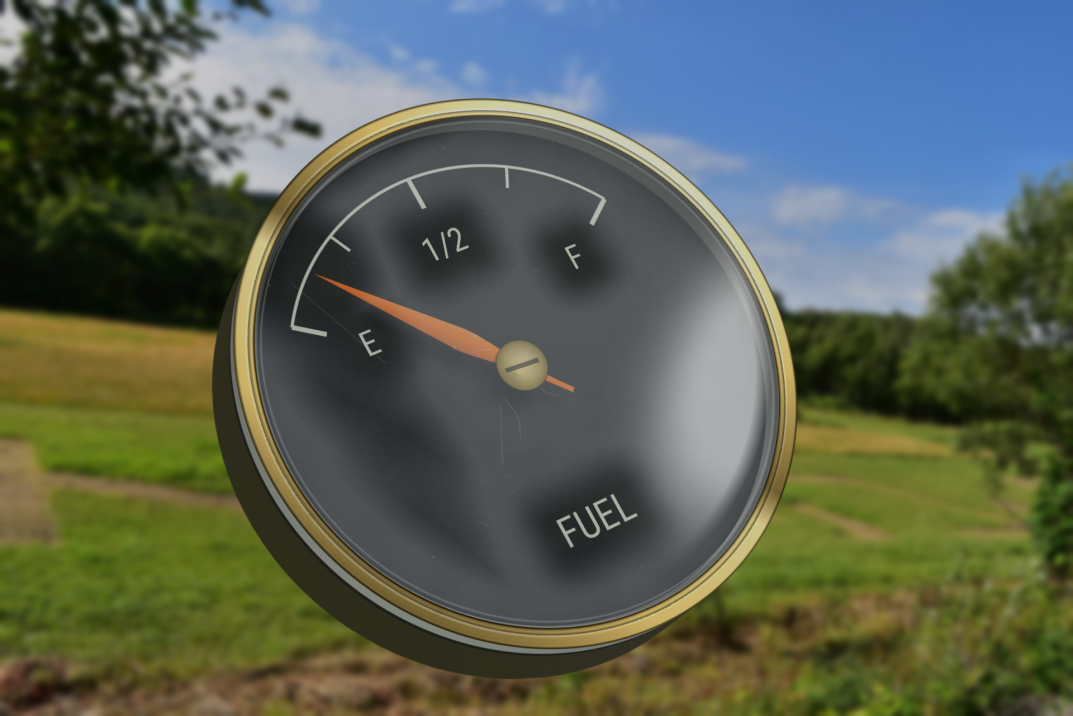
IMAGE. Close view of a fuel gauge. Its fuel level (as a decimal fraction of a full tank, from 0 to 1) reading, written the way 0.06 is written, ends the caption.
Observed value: 0.125
